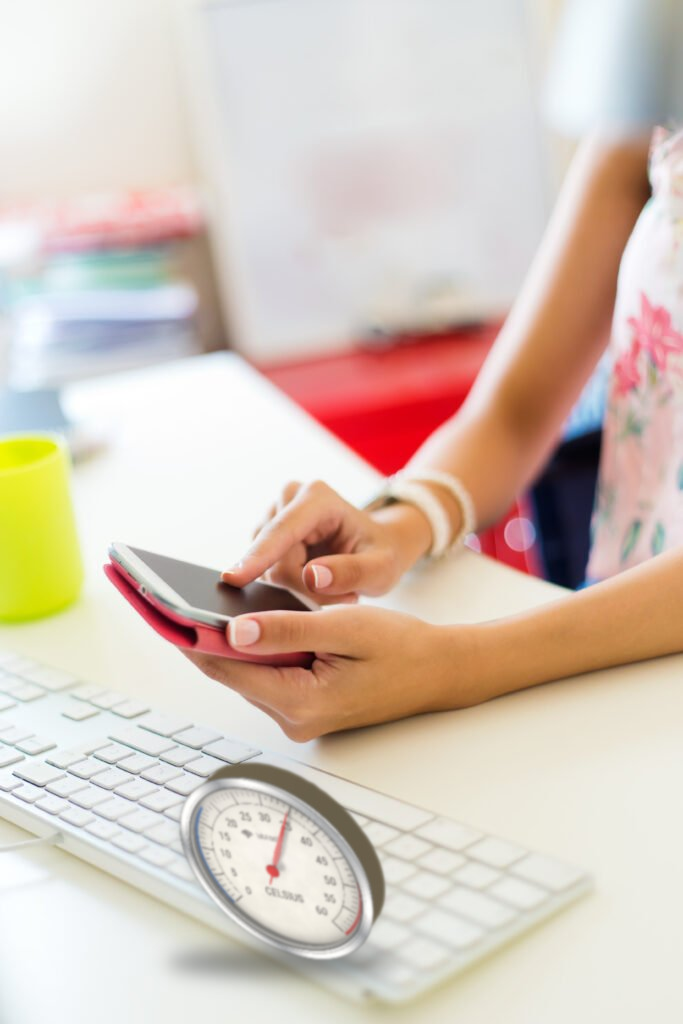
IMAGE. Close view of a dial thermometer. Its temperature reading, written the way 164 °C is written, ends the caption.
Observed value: 35 °C
